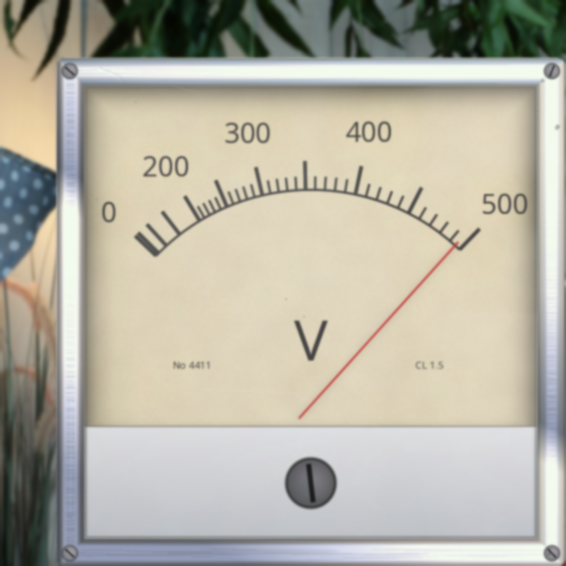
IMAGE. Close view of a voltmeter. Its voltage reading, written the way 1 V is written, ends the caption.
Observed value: 495 V
